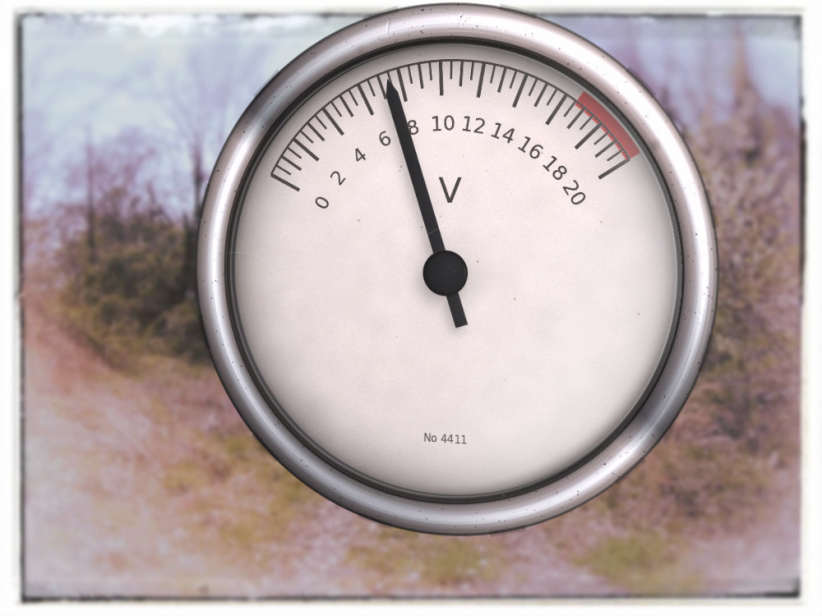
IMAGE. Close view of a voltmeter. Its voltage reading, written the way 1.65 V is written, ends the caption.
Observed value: 7.5 V
